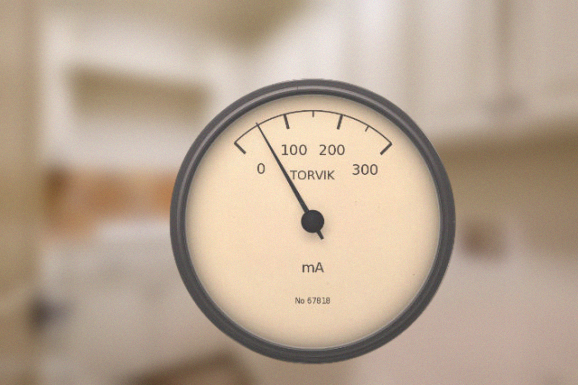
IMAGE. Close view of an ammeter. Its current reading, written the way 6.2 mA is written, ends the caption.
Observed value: 50 mA
